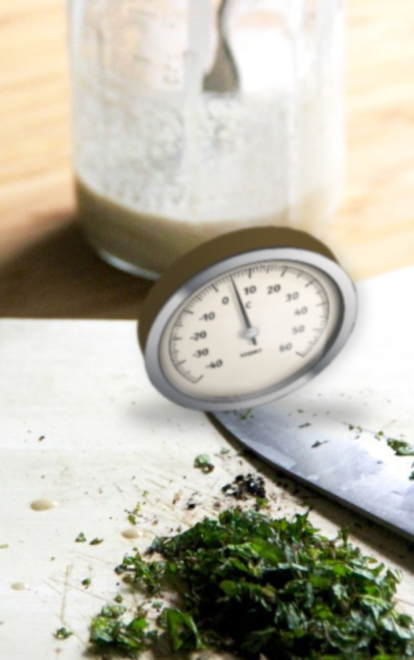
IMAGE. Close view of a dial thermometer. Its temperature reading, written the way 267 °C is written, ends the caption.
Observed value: 5 °C
